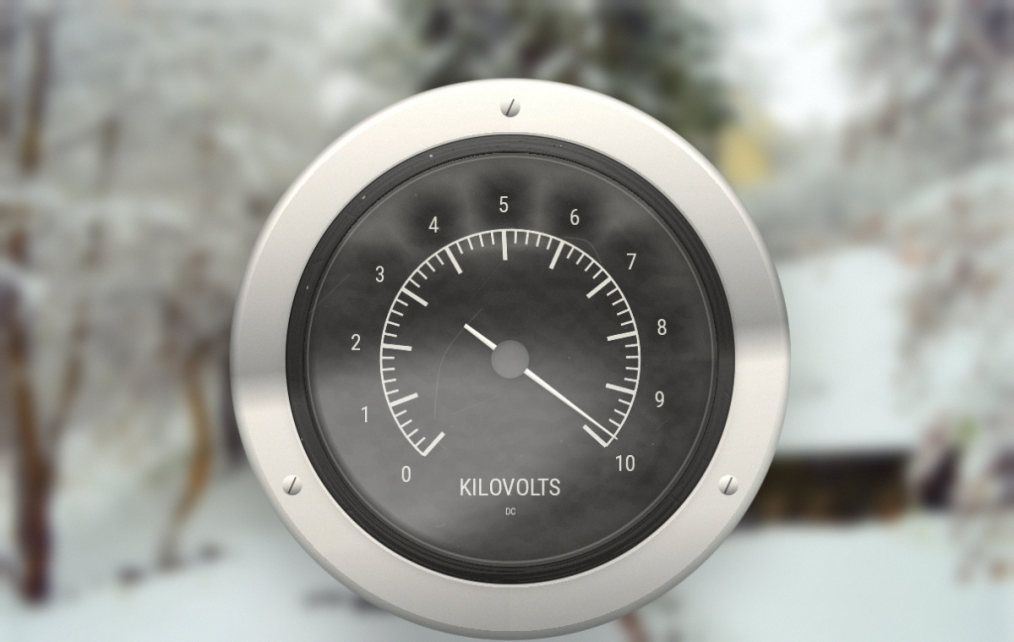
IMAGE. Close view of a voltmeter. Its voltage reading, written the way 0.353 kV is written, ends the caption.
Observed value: 9.8 kV
